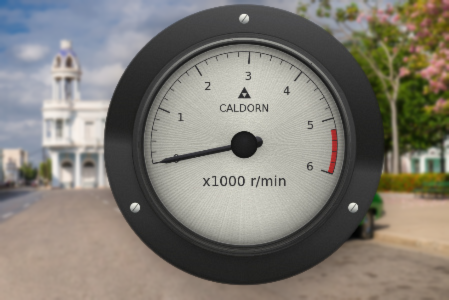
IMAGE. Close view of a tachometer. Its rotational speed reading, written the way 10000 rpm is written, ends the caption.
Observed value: 0 rpm
